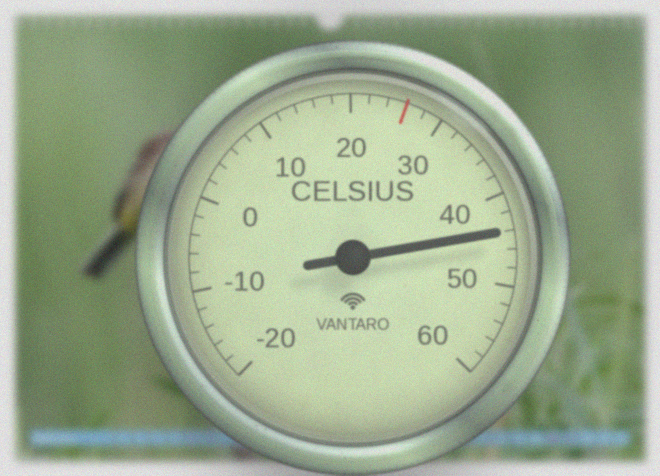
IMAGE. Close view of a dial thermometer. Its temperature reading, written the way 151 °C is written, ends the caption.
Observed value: 44 °C
